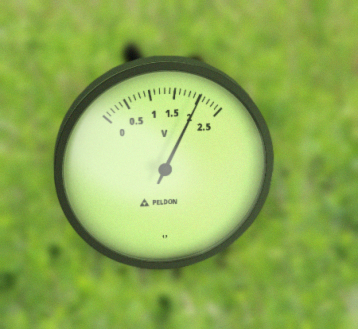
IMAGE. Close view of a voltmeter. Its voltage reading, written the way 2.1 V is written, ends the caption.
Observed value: 2 V
